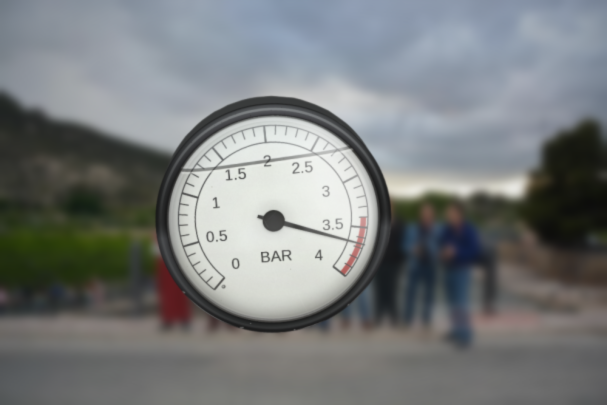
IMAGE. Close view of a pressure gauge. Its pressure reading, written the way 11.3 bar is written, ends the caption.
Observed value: 3.65 bar
